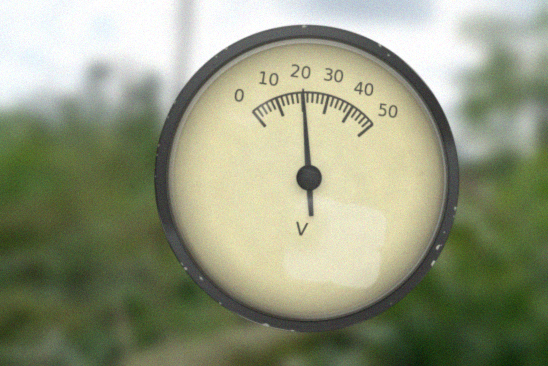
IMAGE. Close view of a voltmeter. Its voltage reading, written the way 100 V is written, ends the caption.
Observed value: 20 V
